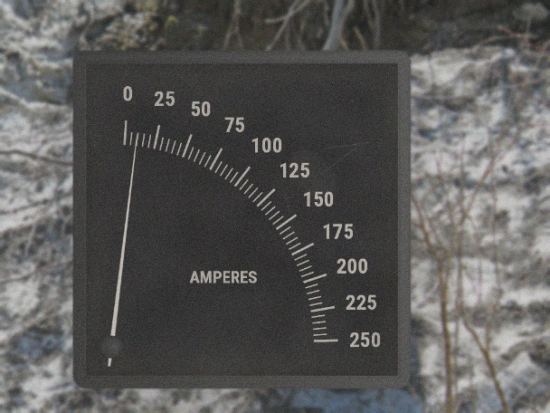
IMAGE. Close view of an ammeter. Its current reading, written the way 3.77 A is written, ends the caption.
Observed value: 10 A
